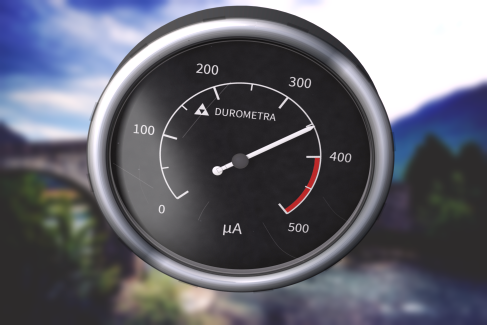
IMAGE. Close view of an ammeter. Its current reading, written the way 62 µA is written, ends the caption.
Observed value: 350 µA
